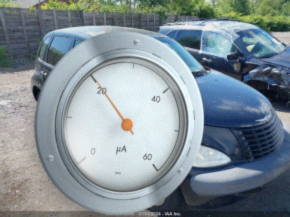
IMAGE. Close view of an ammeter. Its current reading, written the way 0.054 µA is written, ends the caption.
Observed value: 20 µA
